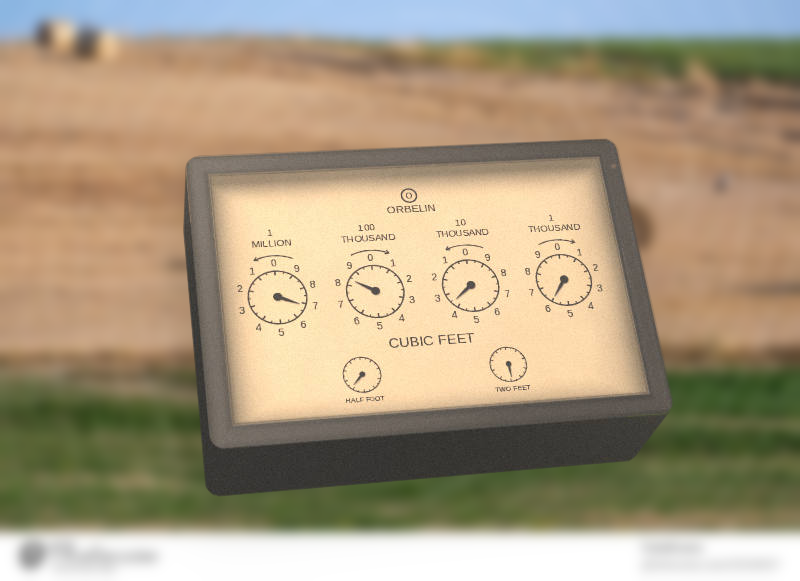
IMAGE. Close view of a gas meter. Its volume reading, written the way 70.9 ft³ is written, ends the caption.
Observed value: 683600 ft³
